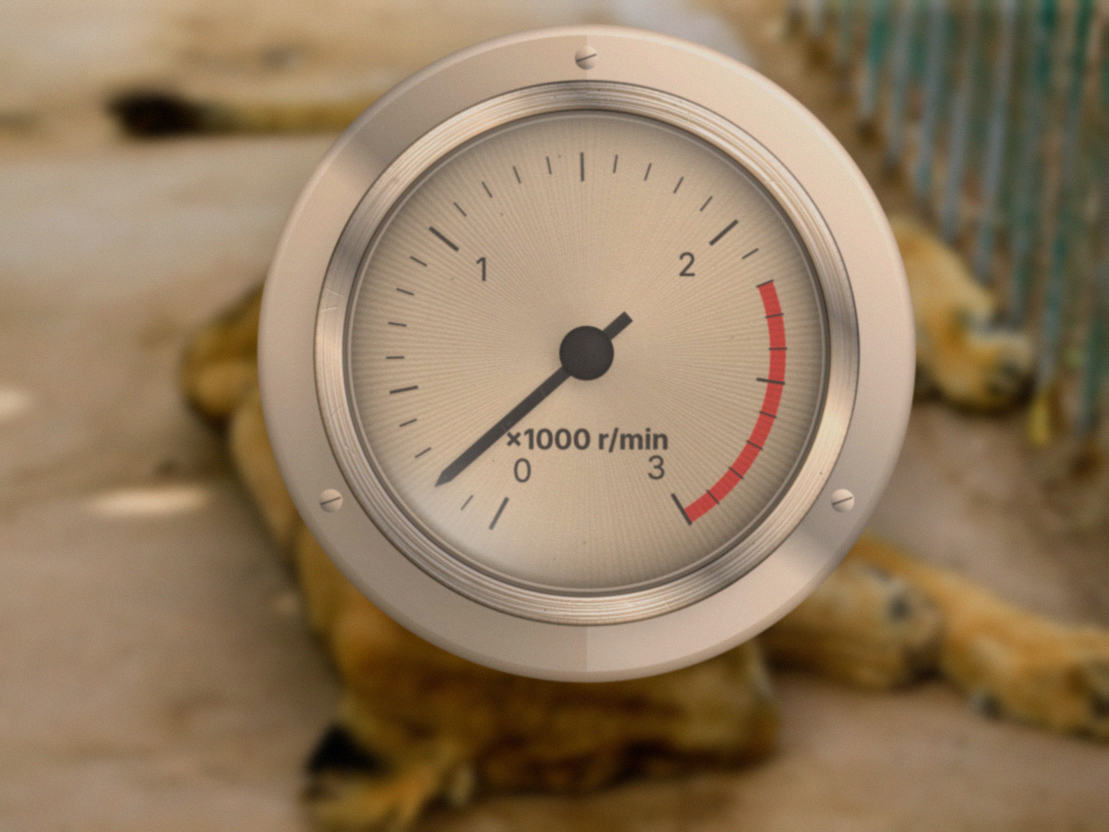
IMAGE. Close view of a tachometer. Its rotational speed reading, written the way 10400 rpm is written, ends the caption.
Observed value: 200 rpm
